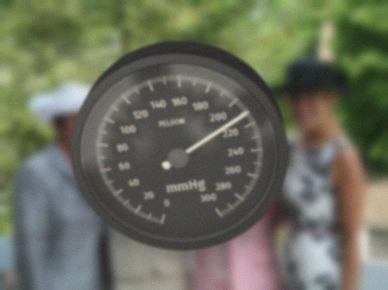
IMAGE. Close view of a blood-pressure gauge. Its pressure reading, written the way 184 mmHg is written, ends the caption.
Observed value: 210 mmHg
